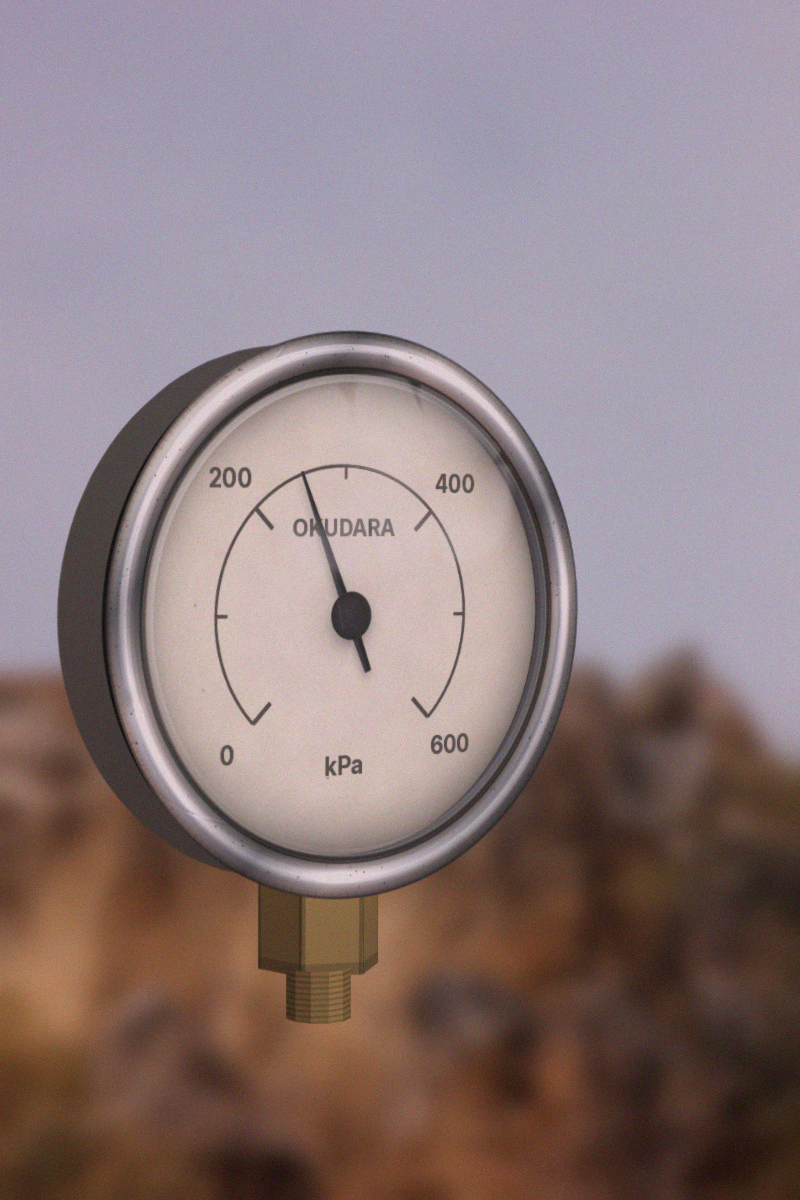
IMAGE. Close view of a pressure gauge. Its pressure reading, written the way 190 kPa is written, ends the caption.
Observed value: 250 kPa
